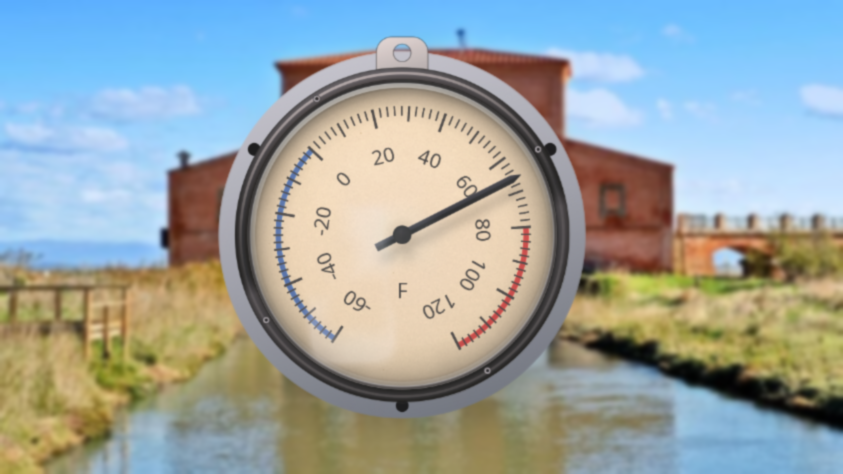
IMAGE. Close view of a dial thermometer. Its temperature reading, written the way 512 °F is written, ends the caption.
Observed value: 66 °F
